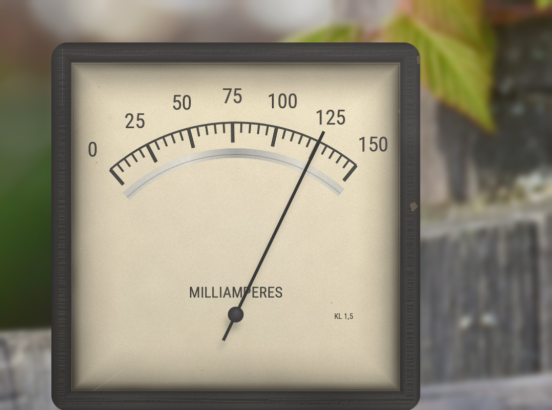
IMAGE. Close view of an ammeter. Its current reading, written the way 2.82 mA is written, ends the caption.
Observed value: 125 mA
